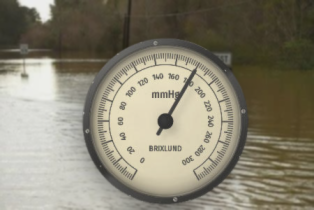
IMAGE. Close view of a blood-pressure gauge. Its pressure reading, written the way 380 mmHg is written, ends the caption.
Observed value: 180 mmHg
